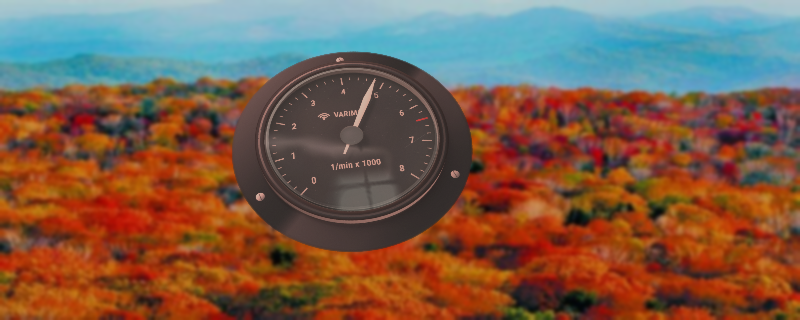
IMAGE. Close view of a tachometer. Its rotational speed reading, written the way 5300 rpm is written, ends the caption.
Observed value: 4800 rpm
